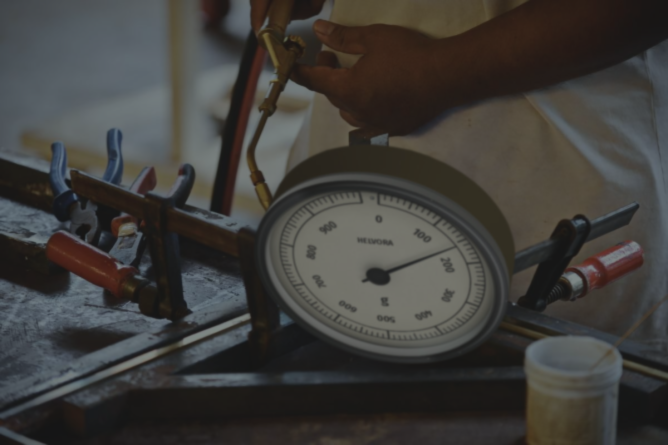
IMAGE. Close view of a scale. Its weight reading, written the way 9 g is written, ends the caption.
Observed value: 150 g
